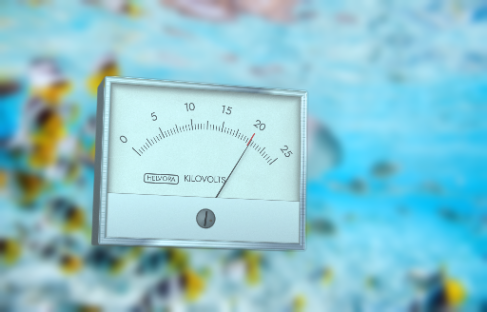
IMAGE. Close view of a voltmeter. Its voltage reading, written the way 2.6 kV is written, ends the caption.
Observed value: 20 kV
